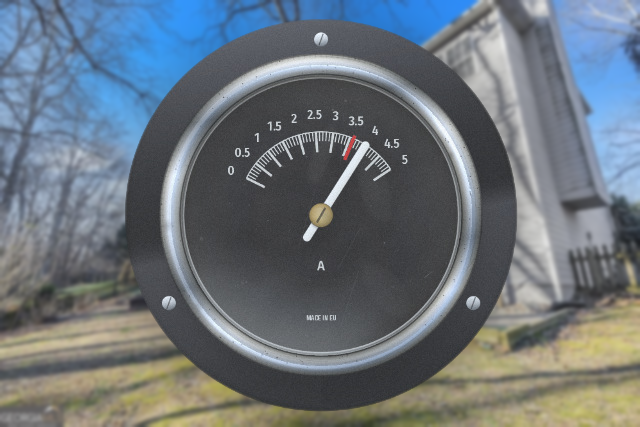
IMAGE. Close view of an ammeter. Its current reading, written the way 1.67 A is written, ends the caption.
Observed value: 4 A
